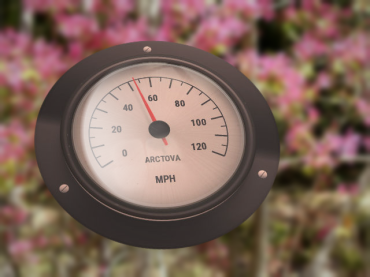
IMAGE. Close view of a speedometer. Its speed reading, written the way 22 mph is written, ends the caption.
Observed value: 52.5 mph
